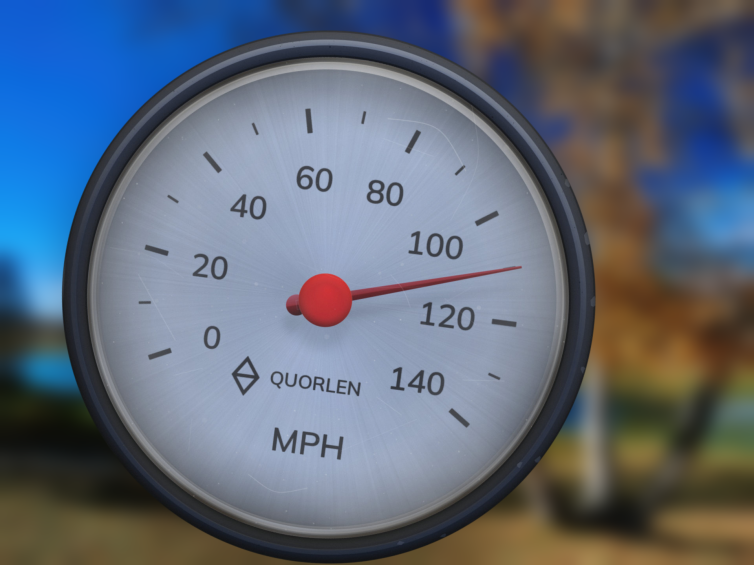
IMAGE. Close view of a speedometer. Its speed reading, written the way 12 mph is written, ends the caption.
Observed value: 110 mph
